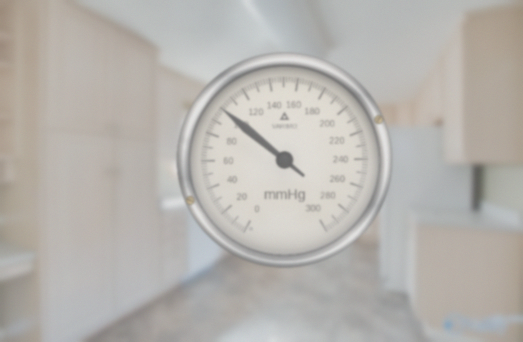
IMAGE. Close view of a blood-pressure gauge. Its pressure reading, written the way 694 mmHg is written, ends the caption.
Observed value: 100 mmHg
